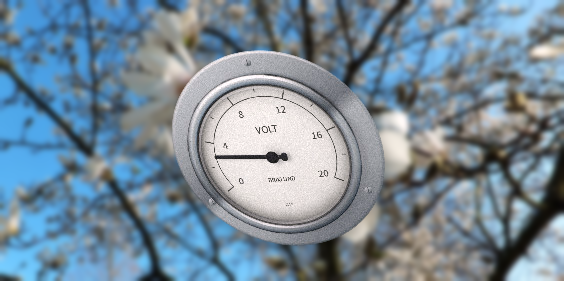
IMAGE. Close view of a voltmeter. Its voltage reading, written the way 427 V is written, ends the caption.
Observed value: 3 V
